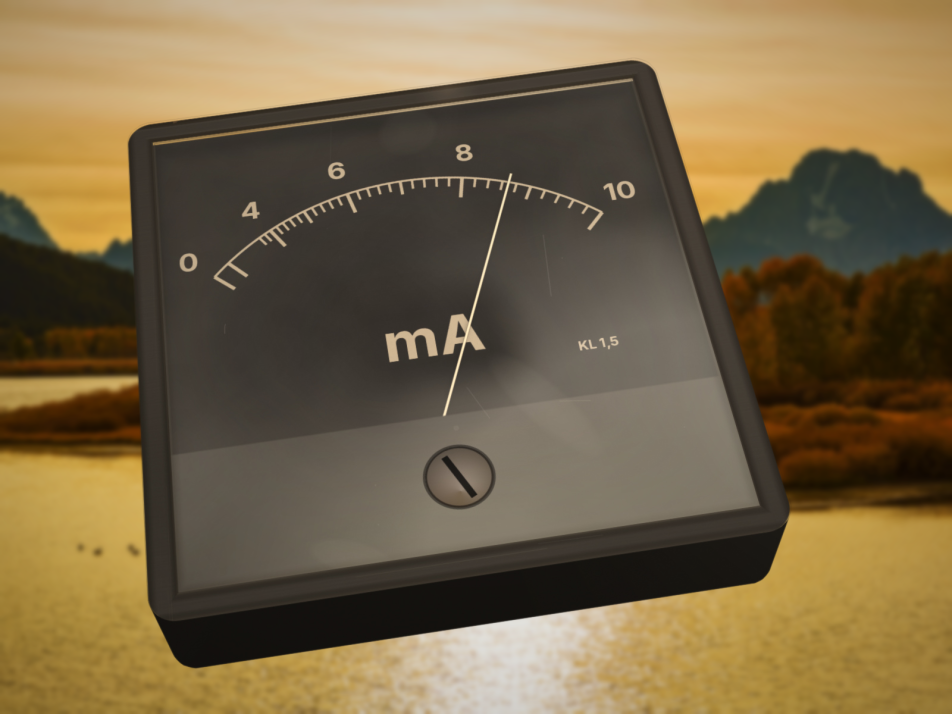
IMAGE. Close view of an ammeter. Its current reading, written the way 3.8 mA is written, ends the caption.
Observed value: 8.7 mA
